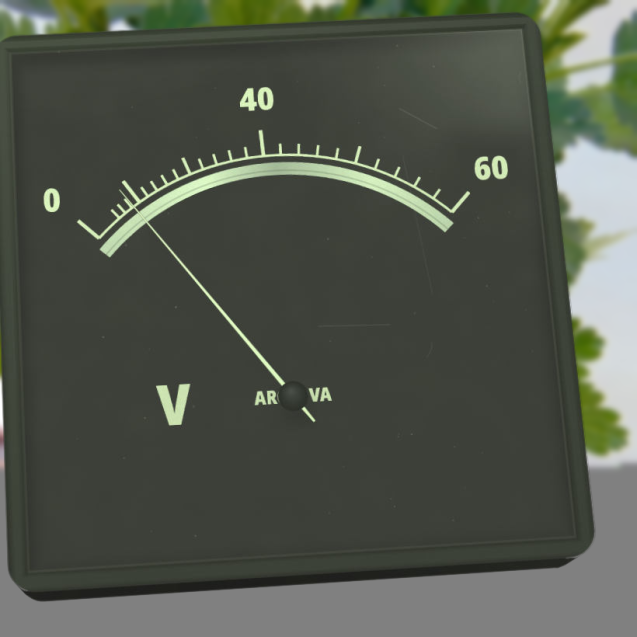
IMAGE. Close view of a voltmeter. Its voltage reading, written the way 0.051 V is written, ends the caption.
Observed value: 18 V
